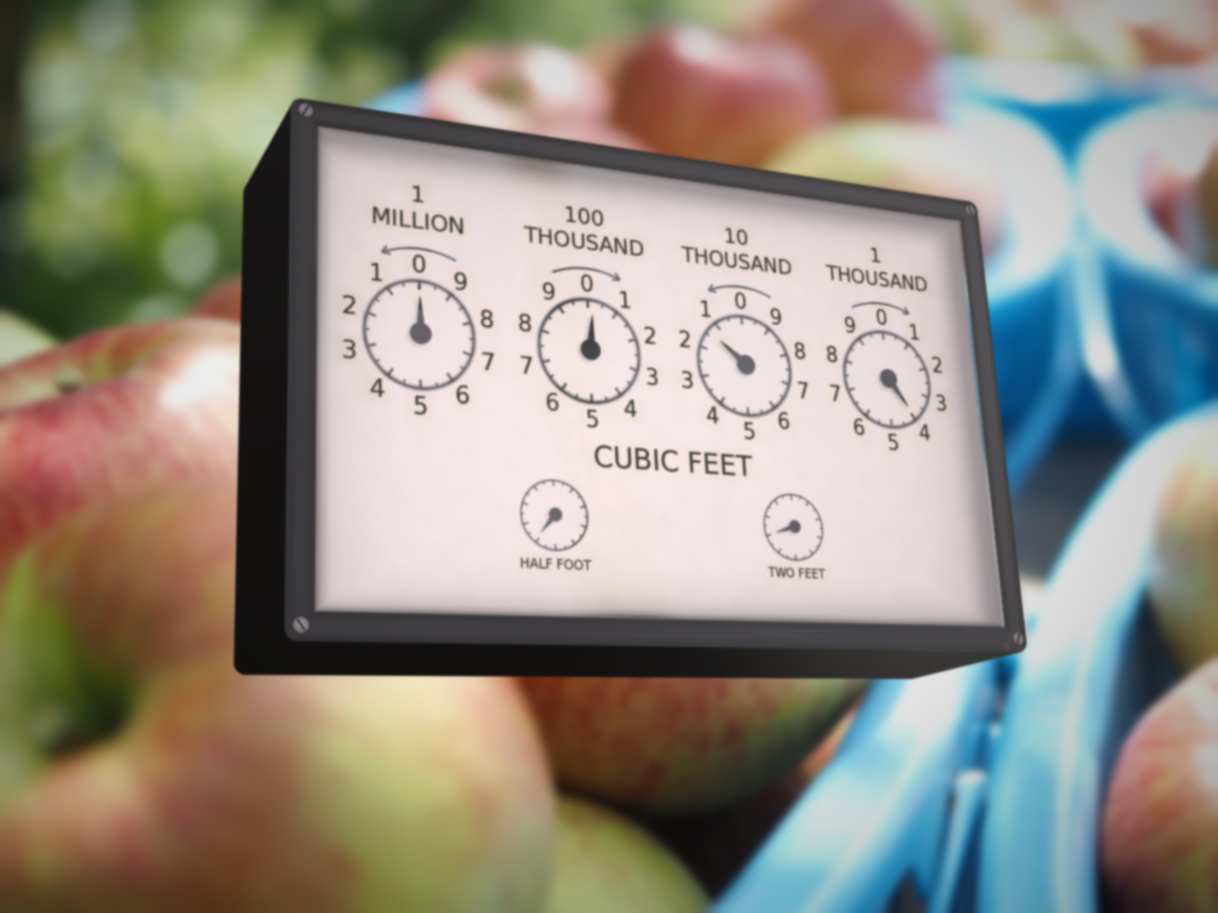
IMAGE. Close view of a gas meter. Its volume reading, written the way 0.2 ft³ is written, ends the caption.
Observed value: 1400 ft³
